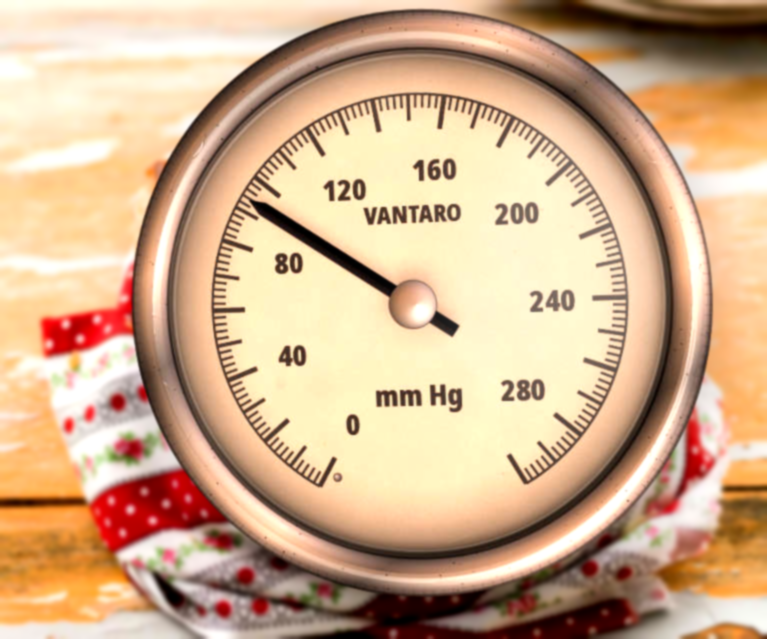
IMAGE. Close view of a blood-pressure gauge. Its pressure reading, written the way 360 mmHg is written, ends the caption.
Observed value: 94 mmHg
